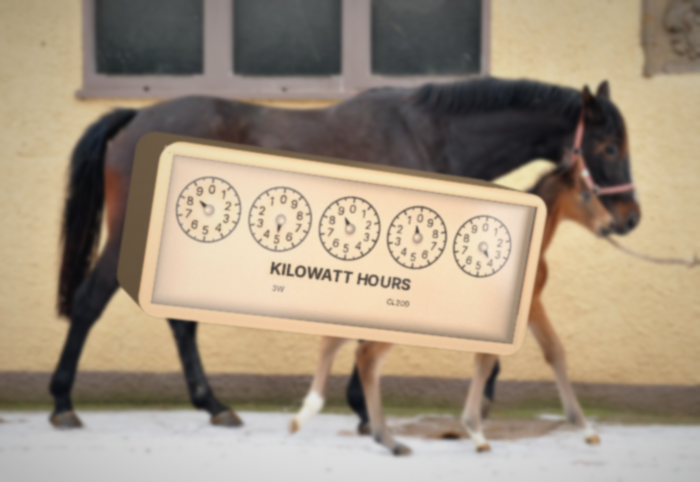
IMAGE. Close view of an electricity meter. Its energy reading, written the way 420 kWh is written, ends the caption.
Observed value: 84904 kWh
